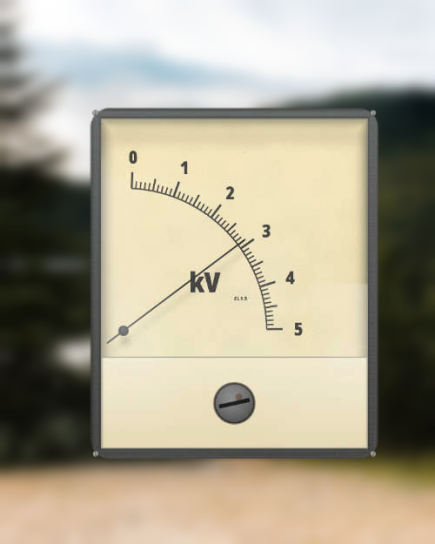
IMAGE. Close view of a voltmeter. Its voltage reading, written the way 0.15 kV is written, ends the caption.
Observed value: 2.9 kV
